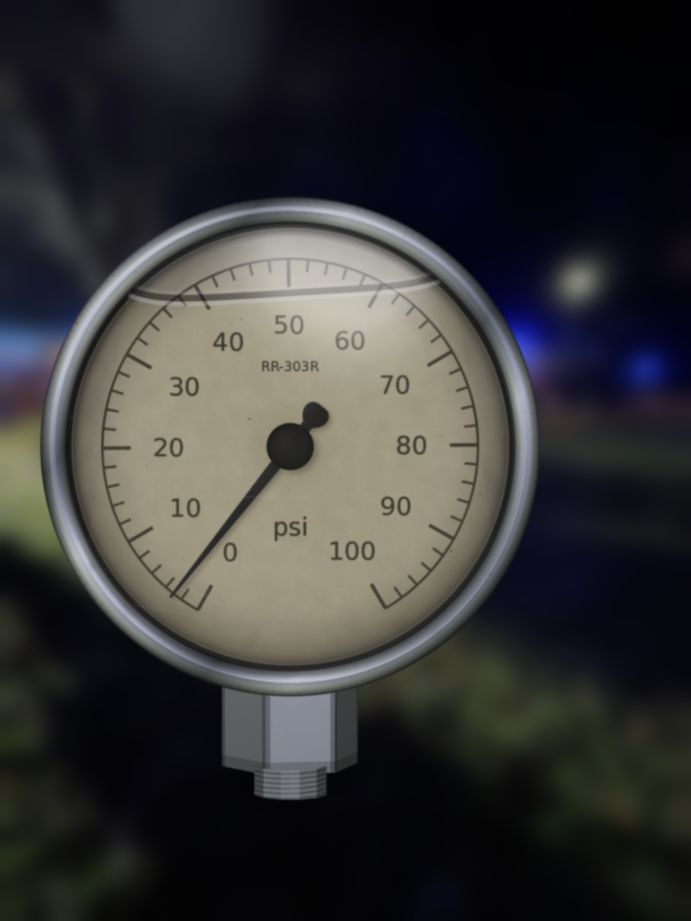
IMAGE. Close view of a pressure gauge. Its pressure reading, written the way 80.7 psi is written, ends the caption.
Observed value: 3 psi
